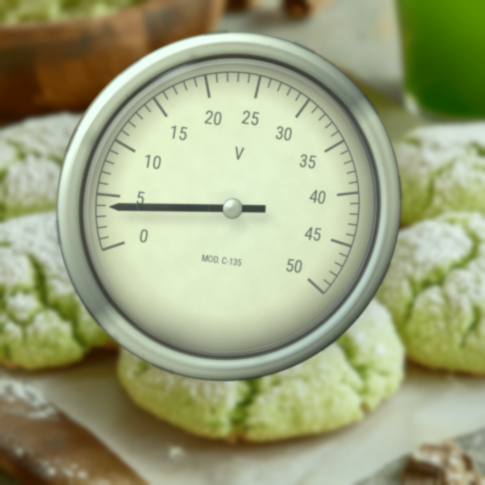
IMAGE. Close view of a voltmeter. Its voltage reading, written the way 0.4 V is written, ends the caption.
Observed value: 4 V
